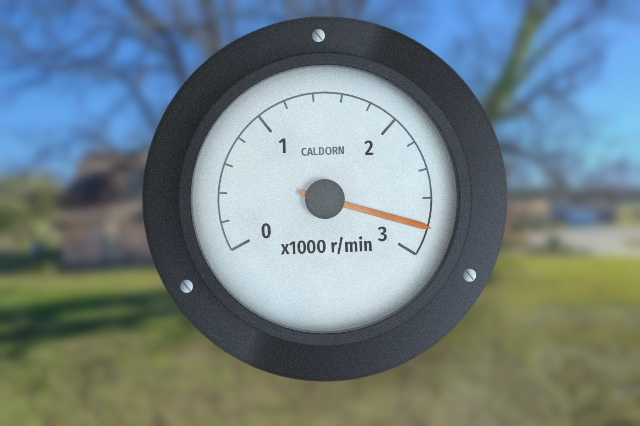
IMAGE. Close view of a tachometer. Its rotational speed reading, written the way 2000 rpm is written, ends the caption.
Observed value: 2800 rpm
